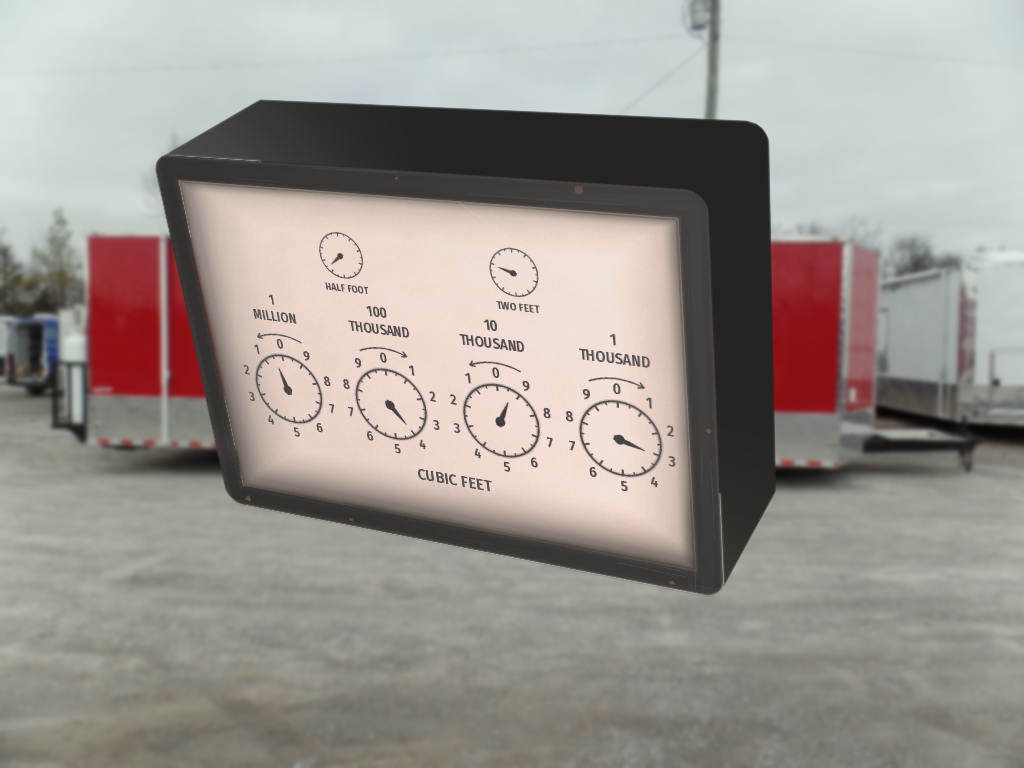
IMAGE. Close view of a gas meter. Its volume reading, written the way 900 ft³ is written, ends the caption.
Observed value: 39300 ft³
